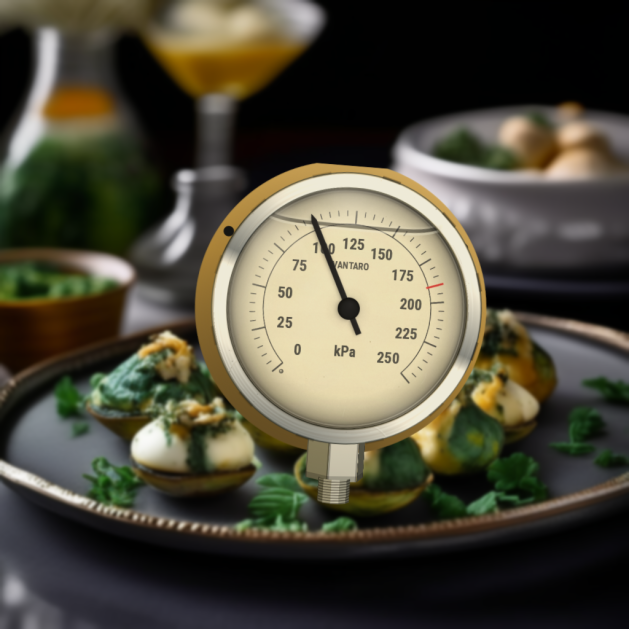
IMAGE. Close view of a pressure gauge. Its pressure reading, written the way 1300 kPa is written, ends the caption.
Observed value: 100 kPa
